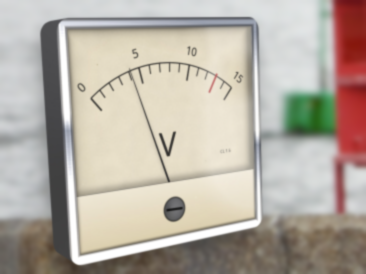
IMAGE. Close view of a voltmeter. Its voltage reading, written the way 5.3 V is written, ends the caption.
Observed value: 4 V
